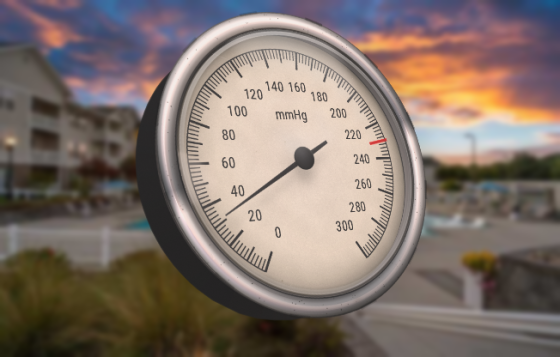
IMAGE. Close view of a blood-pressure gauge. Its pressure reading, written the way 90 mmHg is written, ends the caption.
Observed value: 32 mmHg
